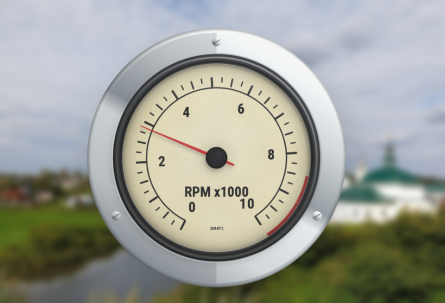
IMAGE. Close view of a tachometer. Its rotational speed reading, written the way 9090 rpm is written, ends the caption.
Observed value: 2875 rpm
